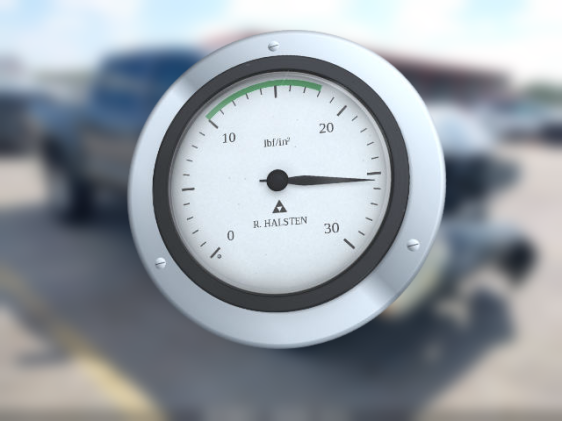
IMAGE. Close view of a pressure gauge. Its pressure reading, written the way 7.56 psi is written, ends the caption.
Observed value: 25.5 psi
